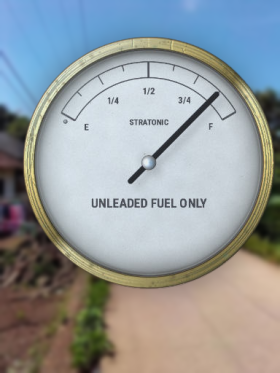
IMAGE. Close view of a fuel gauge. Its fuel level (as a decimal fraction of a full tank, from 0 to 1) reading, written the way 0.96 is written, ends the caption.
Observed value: 0.875
